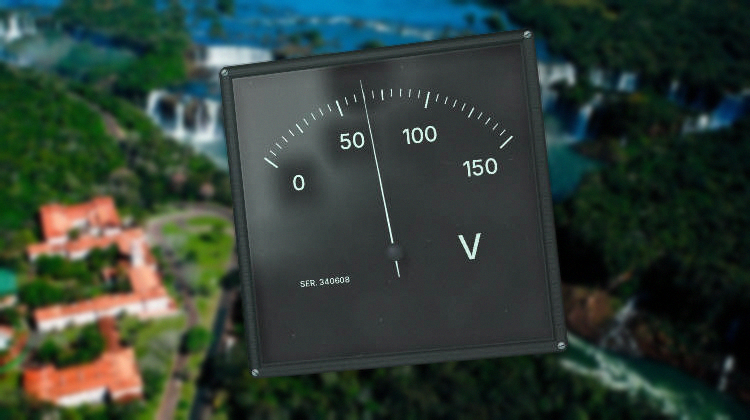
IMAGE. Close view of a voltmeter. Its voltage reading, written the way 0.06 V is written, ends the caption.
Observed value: 65 V
